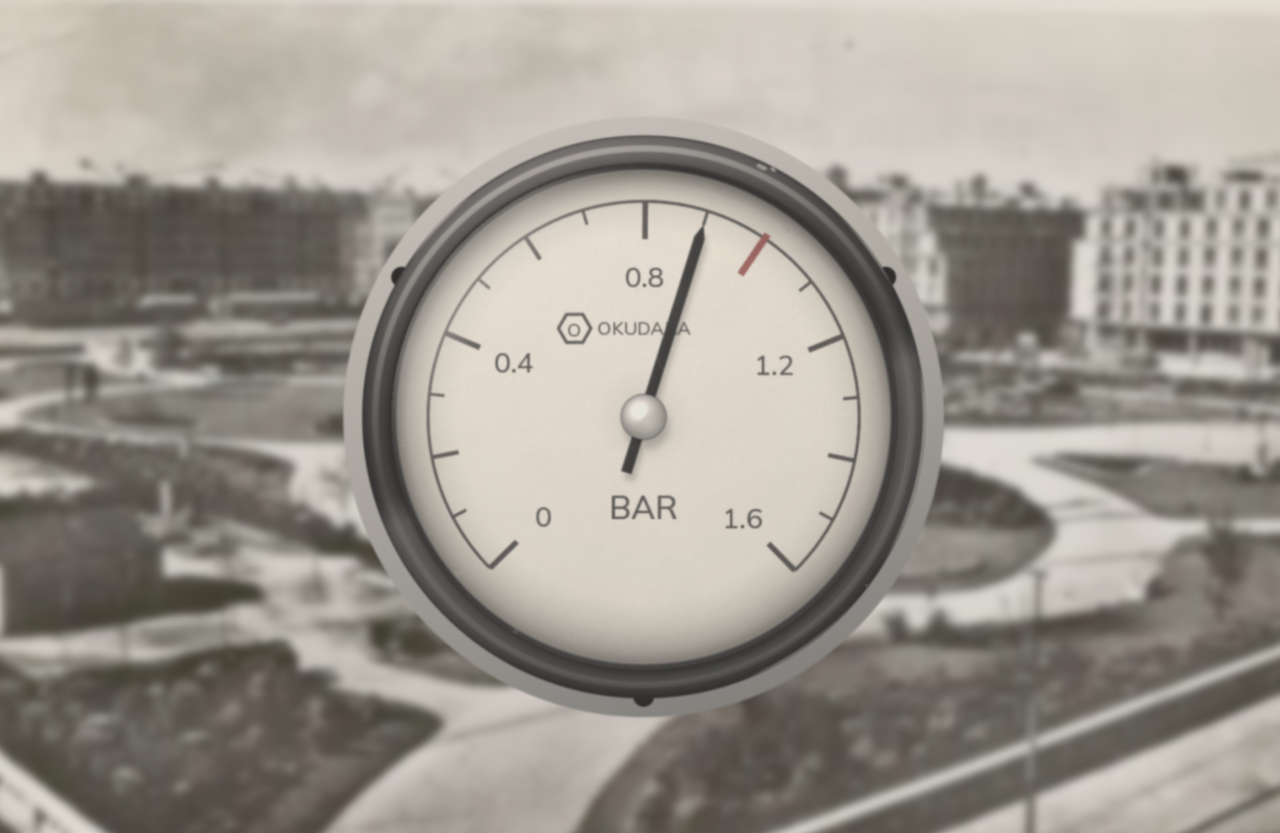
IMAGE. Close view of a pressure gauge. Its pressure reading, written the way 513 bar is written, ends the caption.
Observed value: 0.9 bar
